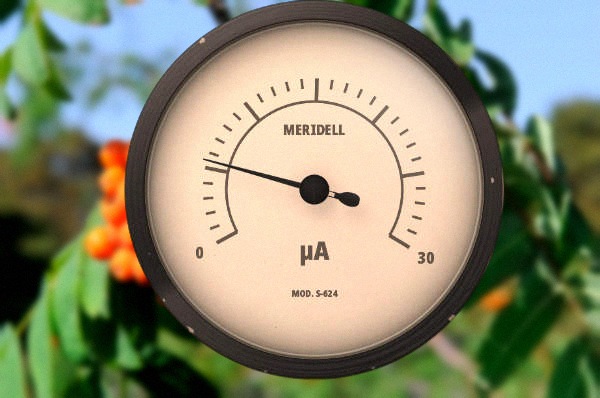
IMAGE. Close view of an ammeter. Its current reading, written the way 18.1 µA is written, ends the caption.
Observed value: 5.5 µA
